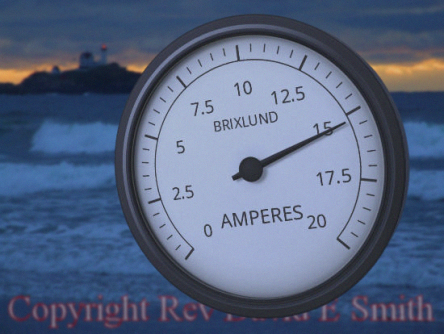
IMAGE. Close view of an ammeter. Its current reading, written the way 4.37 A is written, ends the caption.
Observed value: 15.25 A
